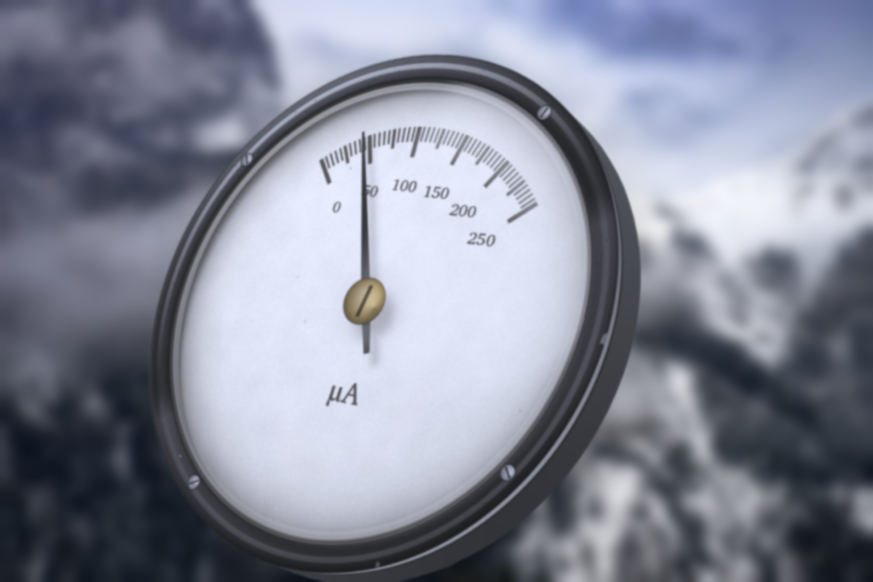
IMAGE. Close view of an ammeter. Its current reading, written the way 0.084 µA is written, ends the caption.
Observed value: 50 µA
